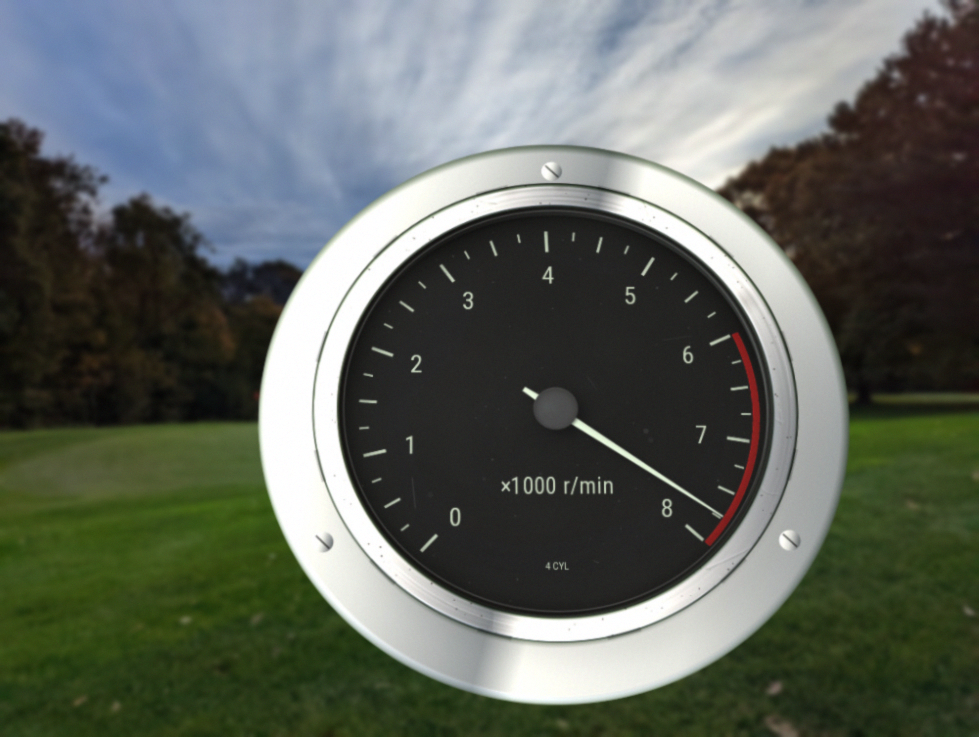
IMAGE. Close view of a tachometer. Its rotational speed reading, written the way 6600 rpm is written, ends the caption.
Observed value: 7750 rpm
